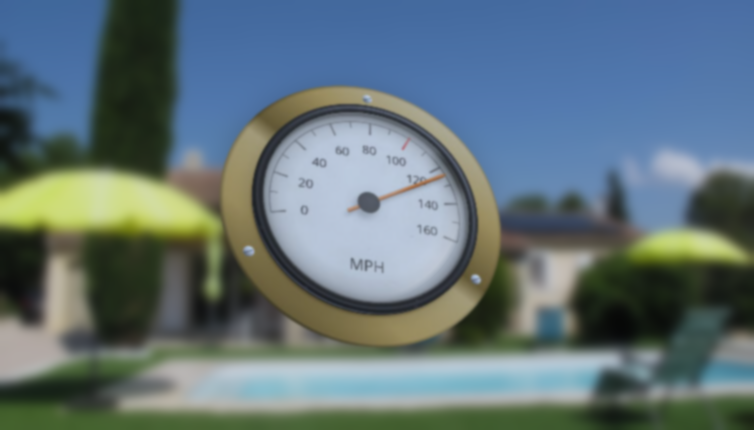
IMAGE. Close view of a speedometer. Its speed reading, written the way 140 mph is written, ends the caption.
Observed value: 125 mph
